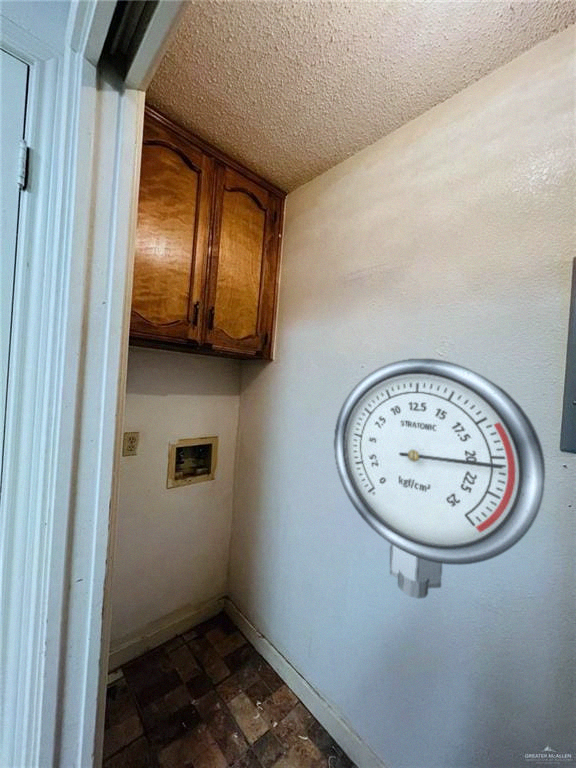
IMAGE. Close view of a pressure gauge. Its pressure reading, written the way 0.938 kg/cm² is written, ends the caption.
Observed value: 20.5 kg/cm²
